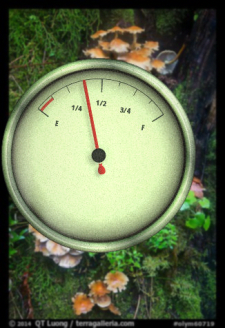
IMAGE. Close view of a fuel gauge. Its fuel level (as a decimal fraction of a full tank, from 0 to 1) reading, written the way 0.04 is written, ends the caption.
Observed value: 0.375
